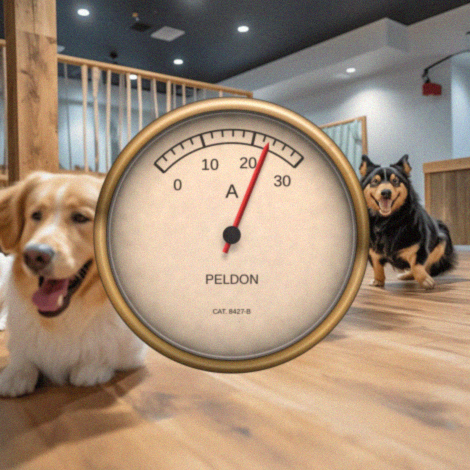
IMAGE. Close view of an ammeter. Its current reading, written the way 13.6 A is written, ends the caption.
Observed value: 23 A
